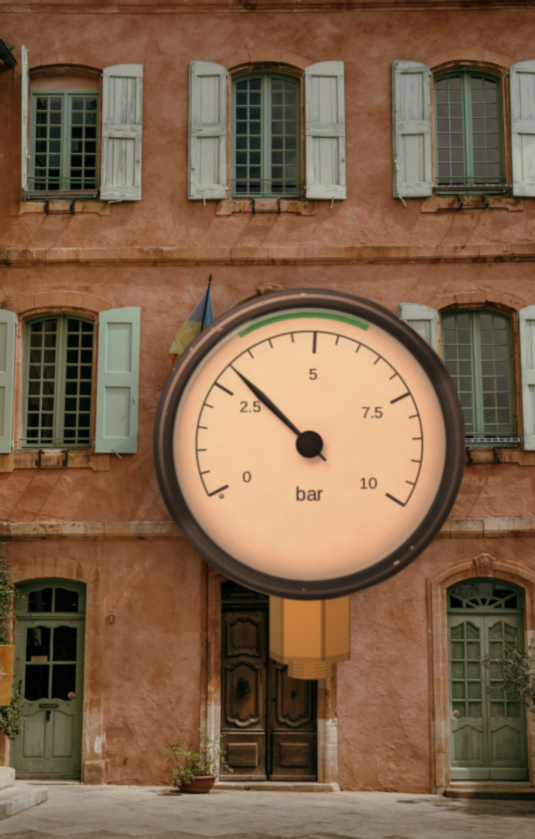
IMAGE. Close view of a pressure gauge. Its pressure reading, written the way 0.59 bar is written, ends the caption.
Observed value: 3 bar
